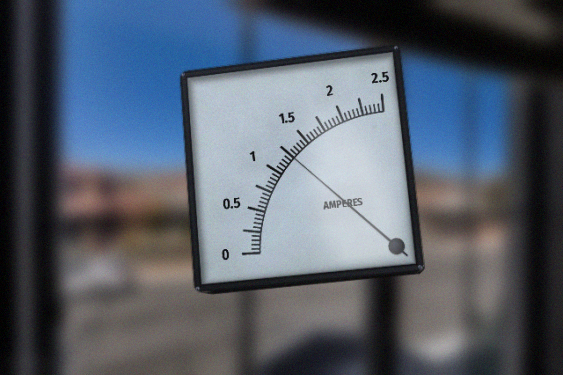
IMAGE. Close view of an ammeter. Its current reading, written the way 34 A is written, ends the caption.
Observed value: 1.25 A
